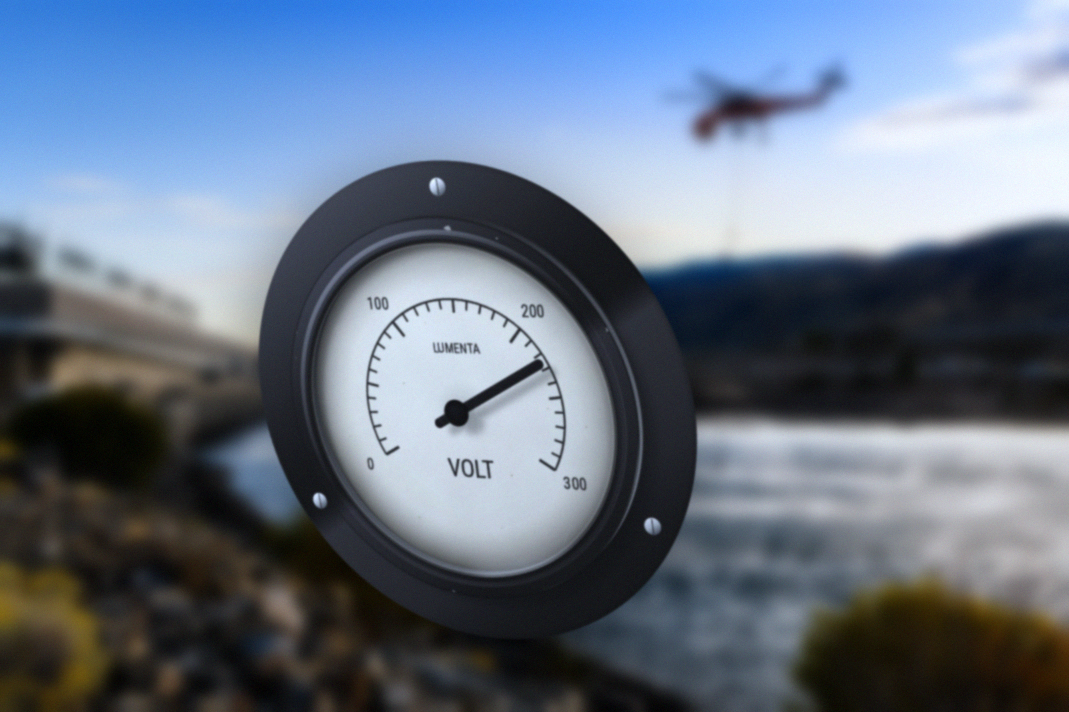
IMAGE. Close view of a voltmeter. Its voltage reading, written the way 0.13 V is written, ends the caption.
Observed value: 225 V
